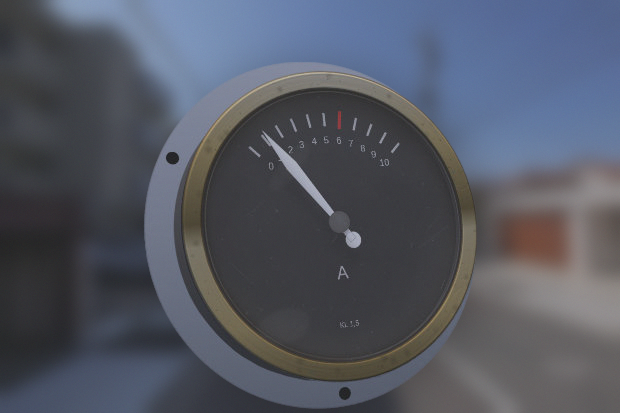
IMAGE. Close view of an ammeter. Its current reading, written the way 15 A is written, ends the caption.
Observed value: 1 A
